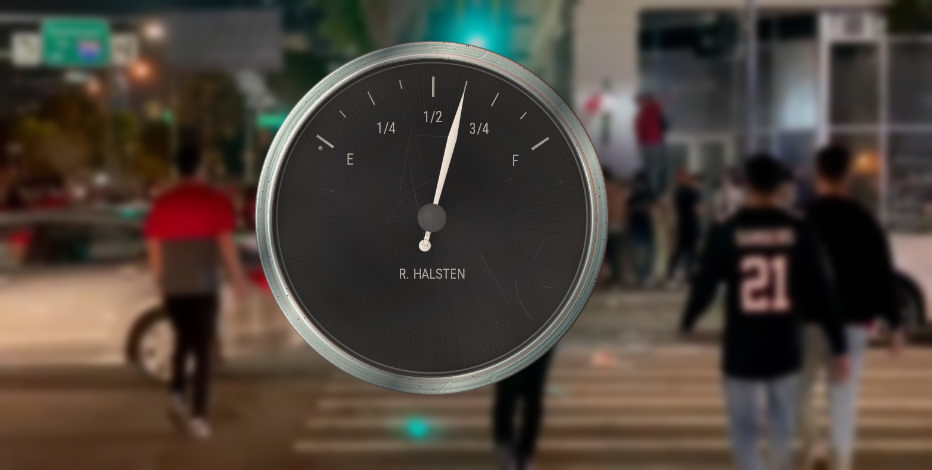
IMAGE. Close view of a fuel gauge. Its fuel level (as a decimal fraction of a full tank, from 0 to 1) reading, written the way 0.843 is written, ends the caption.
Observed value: 0.625
